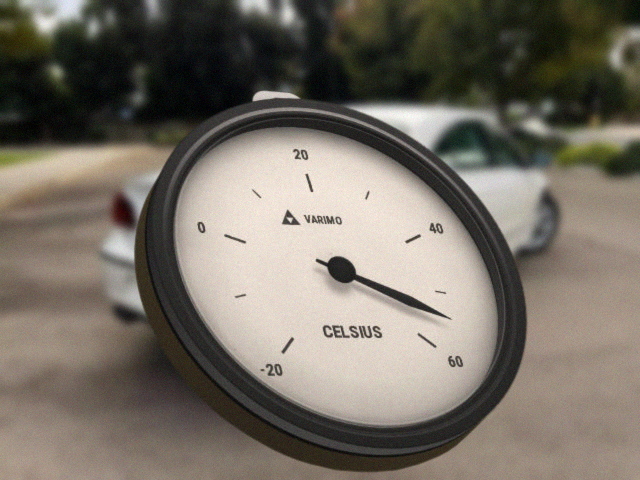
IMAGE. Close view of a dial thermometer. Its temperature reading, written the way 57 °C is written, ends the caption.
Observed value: 55 °C
